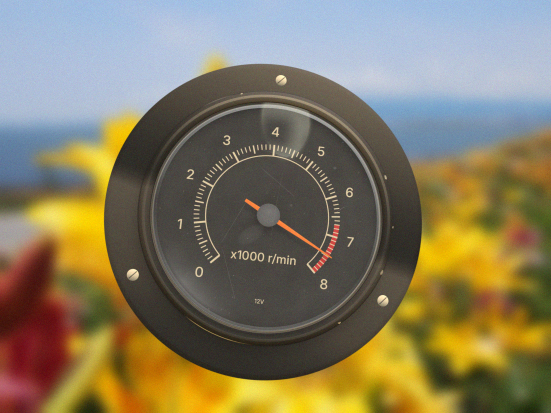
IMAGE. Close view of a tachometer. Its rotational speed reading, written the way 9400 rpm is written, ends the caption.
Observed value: 7500 rpm
